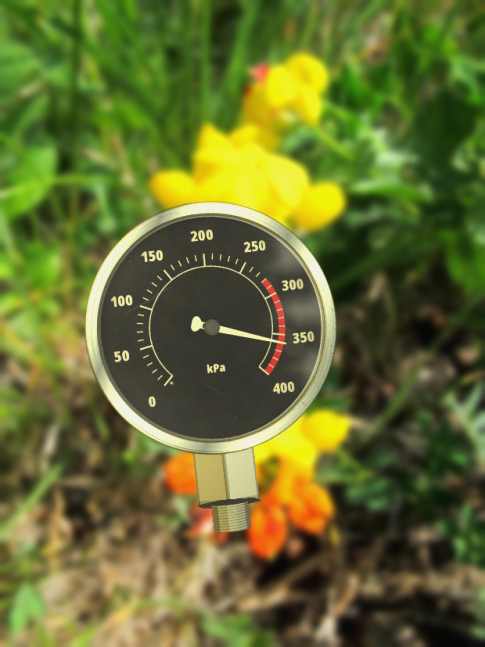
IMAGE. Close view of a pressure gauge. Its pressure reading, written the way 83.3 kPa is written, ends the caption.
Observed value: 360 kPa
